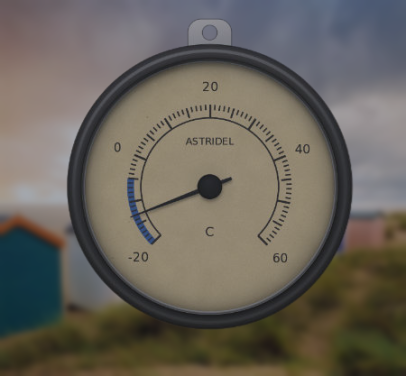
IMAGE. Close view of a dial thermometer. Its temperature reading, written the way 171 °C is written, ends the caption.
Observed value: -13 °C
